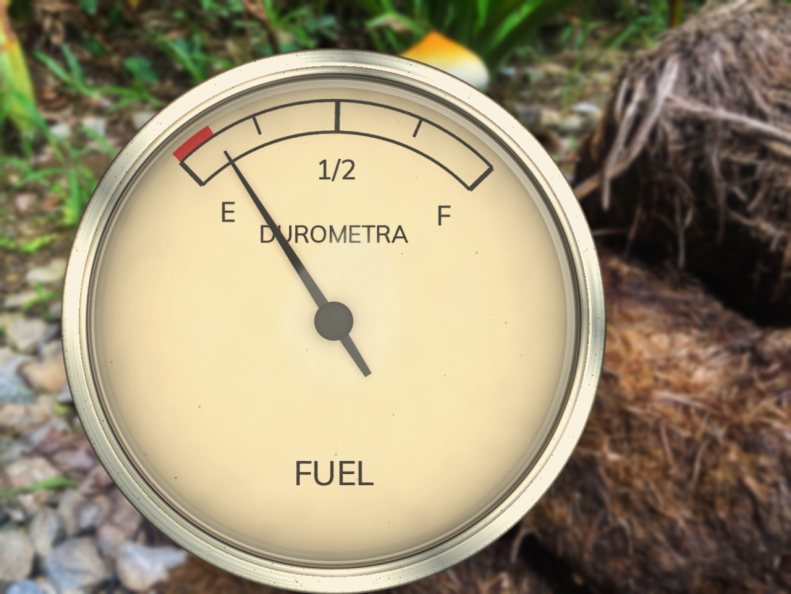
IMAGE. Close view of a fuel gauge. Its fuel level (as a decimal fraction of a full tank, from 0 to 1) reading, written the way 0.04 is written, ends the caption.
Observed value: 0.125
